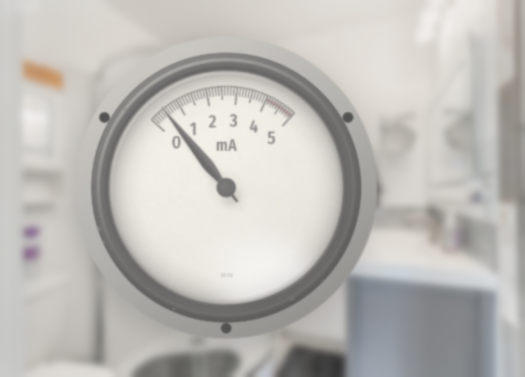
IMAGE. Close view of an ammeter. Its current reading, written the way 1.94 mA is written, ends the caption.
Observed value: 0.5 mA
